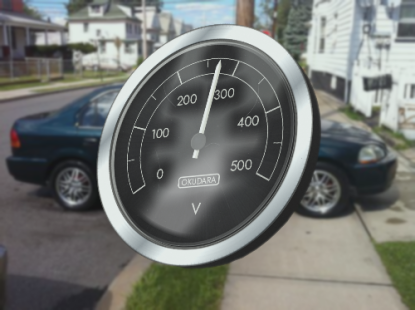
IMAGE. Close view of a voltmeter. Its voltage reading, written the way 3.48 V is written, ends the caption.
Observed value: 275 V
